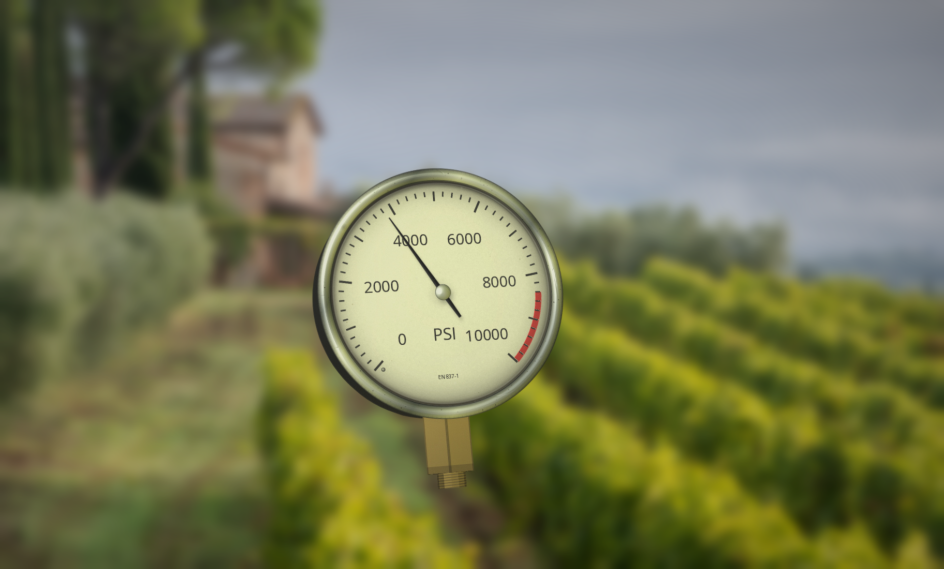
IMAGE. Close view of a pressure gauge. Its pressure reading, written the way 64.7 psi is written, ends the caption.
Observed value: 3800 psi
